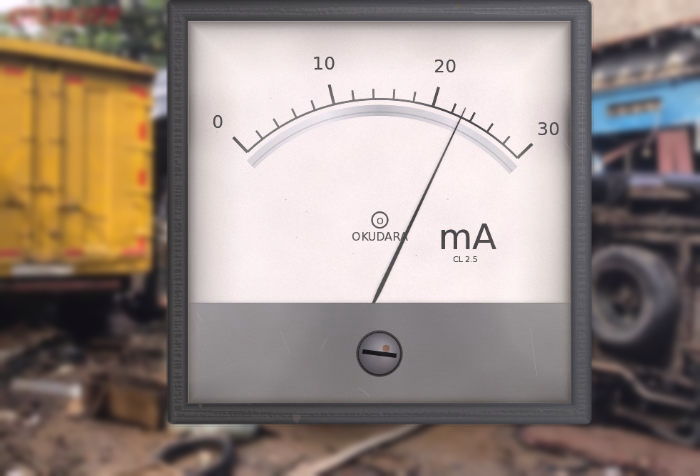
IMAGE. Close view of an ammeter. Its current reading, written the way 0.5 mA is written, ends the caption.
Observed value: 23 mA
